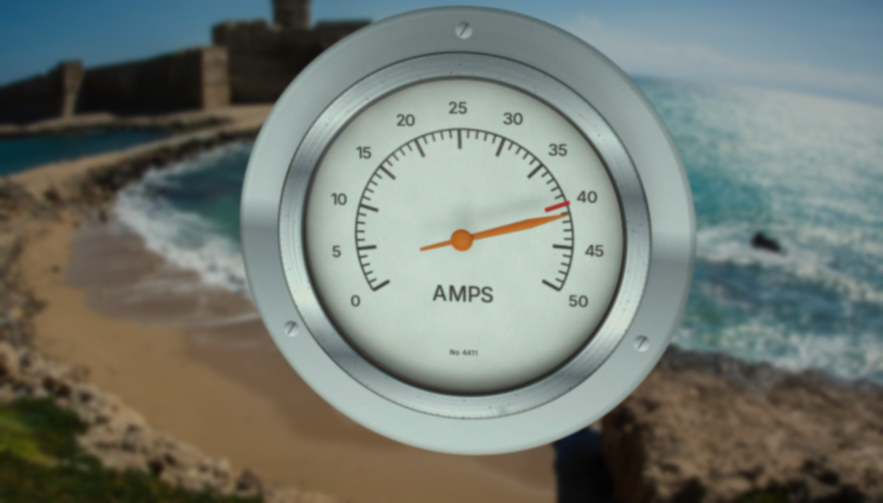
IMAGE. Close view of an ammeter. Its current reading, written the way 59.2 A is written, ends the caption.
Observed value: 41 A
